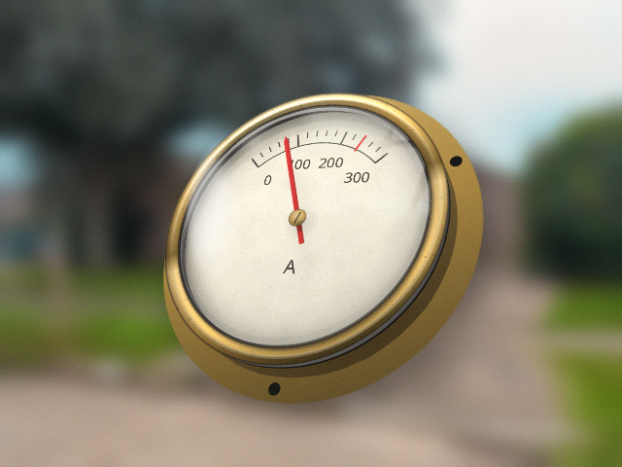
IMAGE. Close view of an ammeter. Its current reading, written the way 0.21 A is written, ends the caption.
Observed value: 80 A
